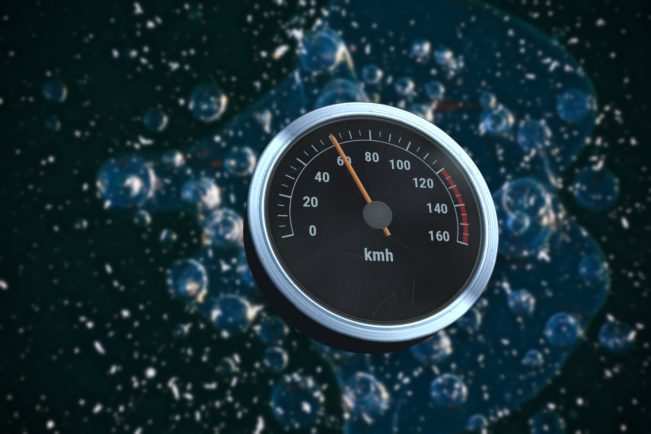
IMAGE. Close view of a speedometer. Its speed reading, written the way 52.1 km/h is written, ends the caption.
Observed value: 60 km/h
